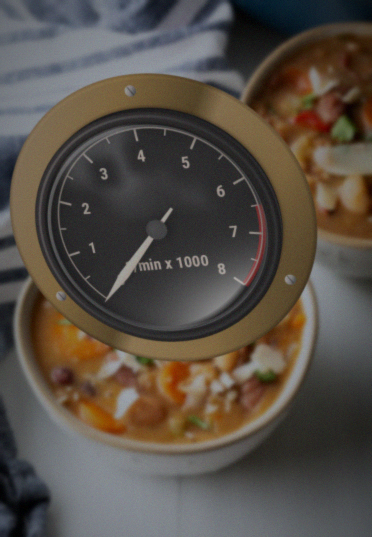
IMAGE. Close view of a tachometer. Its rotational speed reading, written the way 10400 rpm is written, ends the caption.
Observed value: 0 rpm
